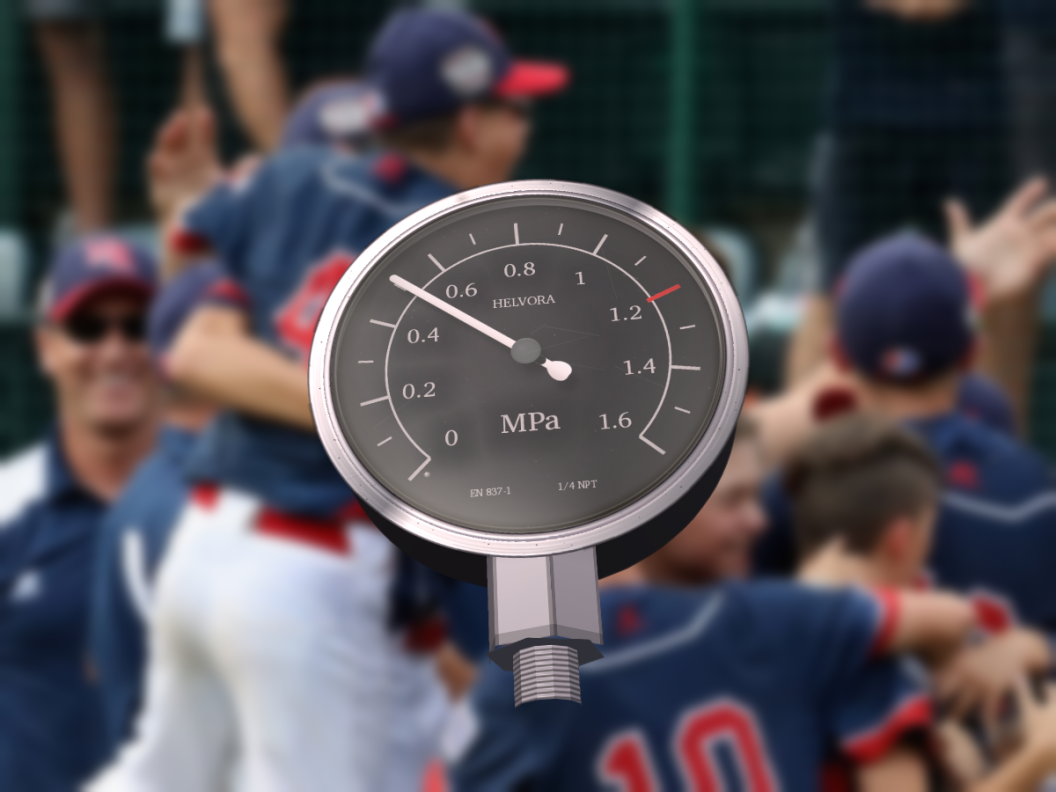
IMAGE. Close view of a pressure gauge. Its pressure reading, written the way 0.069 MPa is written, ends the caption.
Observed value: 0.5 MPa
